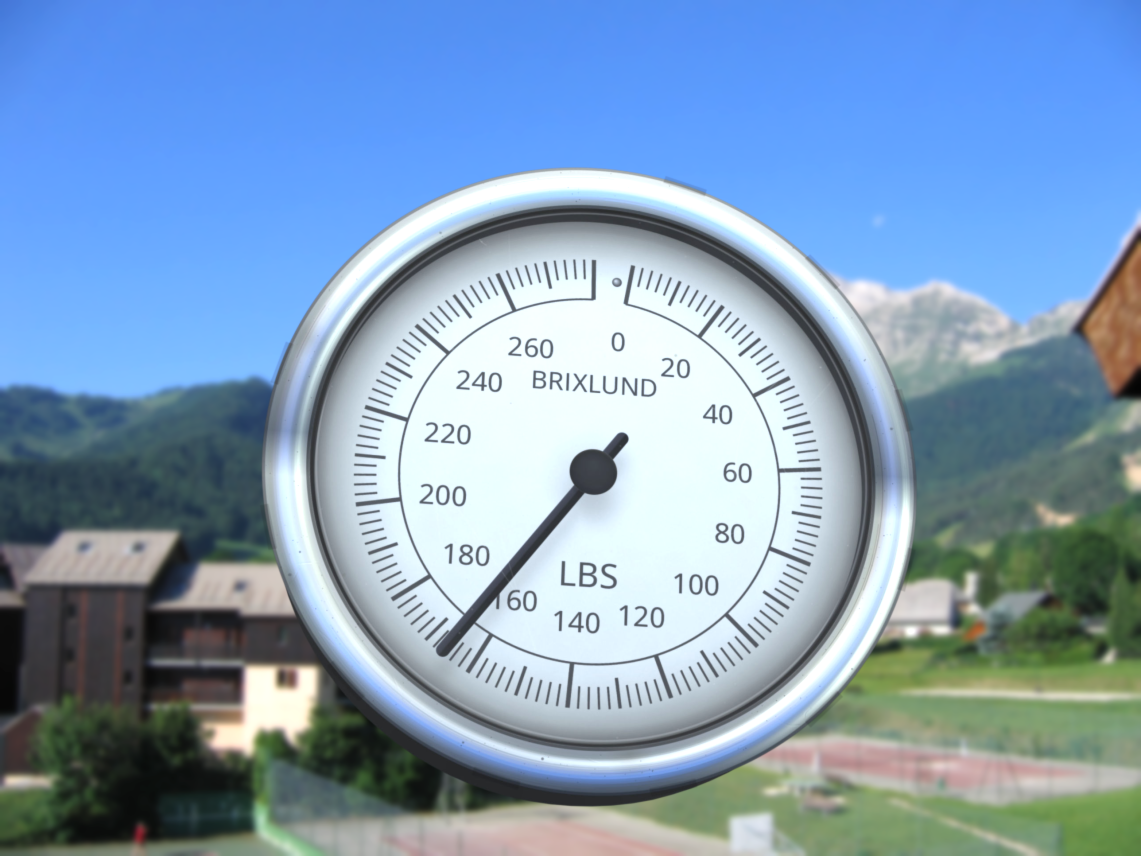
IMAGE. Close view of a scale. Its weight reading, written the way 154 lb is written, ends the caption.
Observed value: 166 lb
